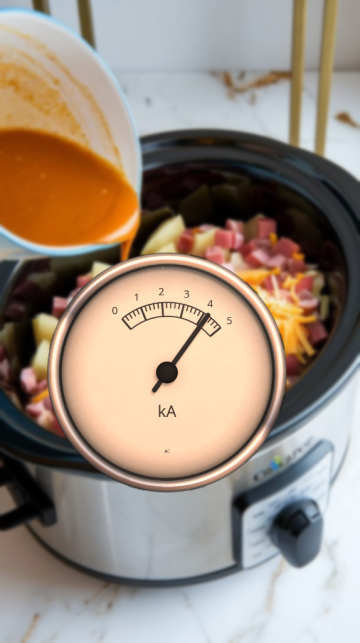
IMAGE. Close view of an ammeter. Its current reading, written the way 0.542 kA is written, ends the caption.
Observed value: 4.2 kA
